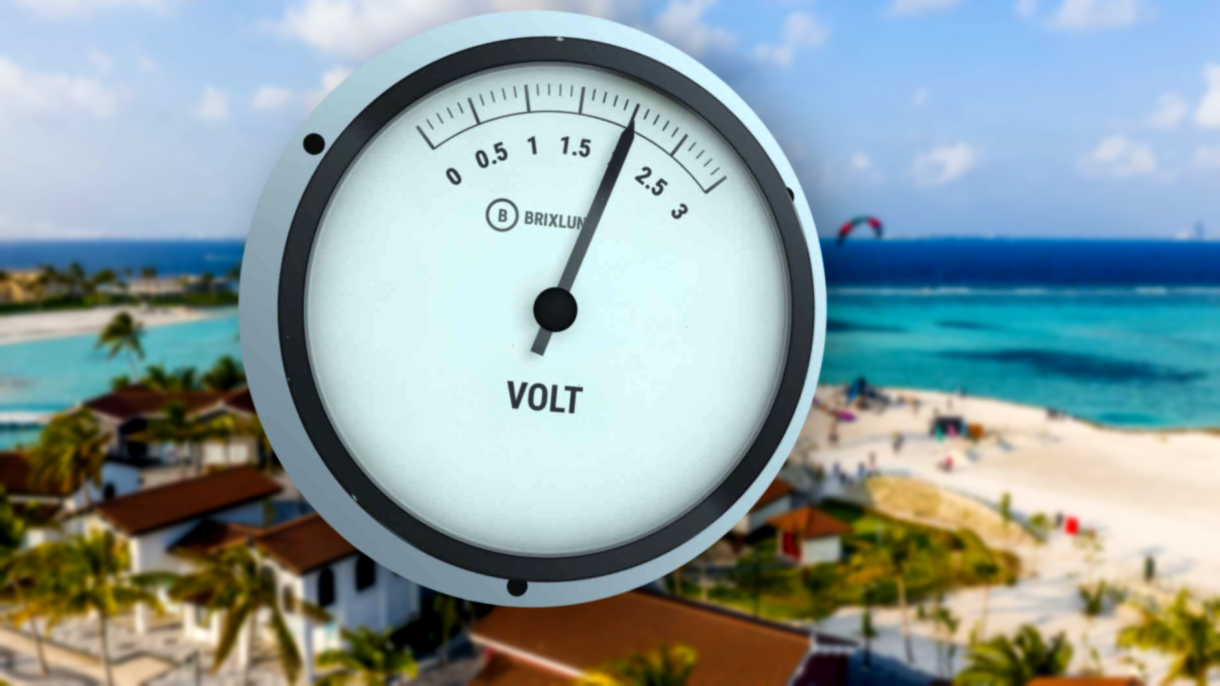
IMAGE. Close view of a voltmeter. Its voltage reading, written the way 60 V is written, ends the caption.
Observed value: 2 V
